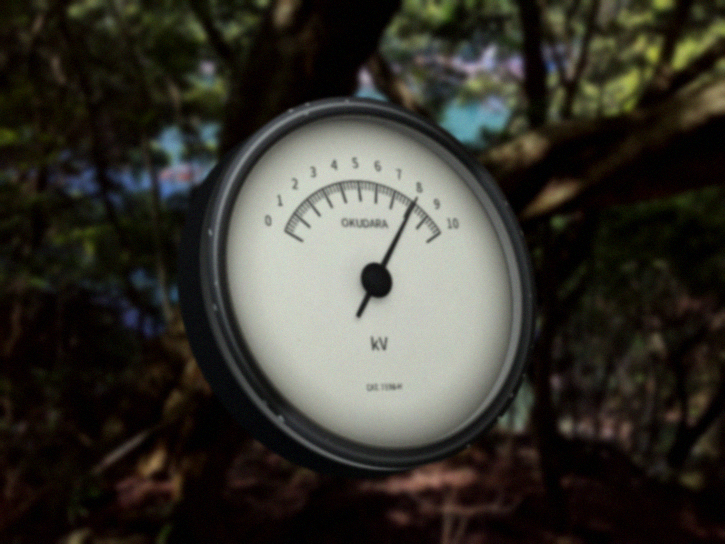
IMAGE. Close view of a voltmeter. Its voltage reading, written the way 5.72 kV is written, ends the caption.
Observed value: 8 kV
